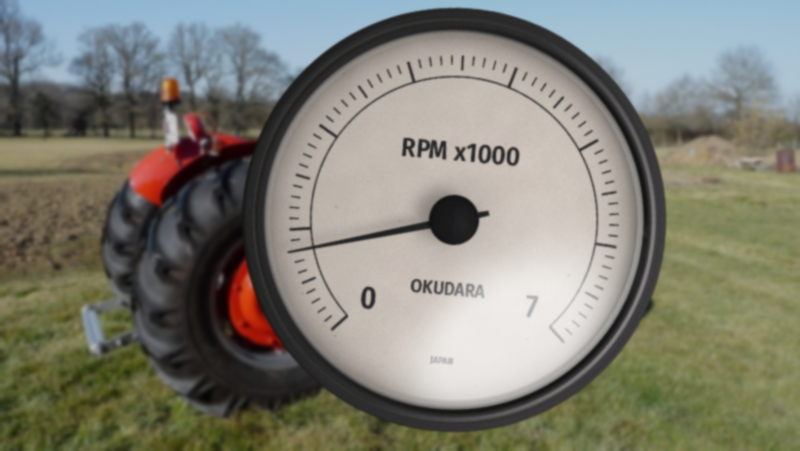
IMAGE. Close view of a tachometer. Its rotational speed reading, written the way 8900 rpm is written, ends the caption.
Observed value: 800 rpm
